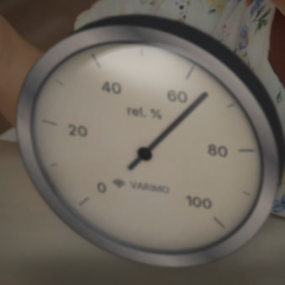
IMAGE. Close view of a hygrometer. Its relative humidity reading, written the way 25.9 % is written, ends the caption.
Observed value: 65 %
